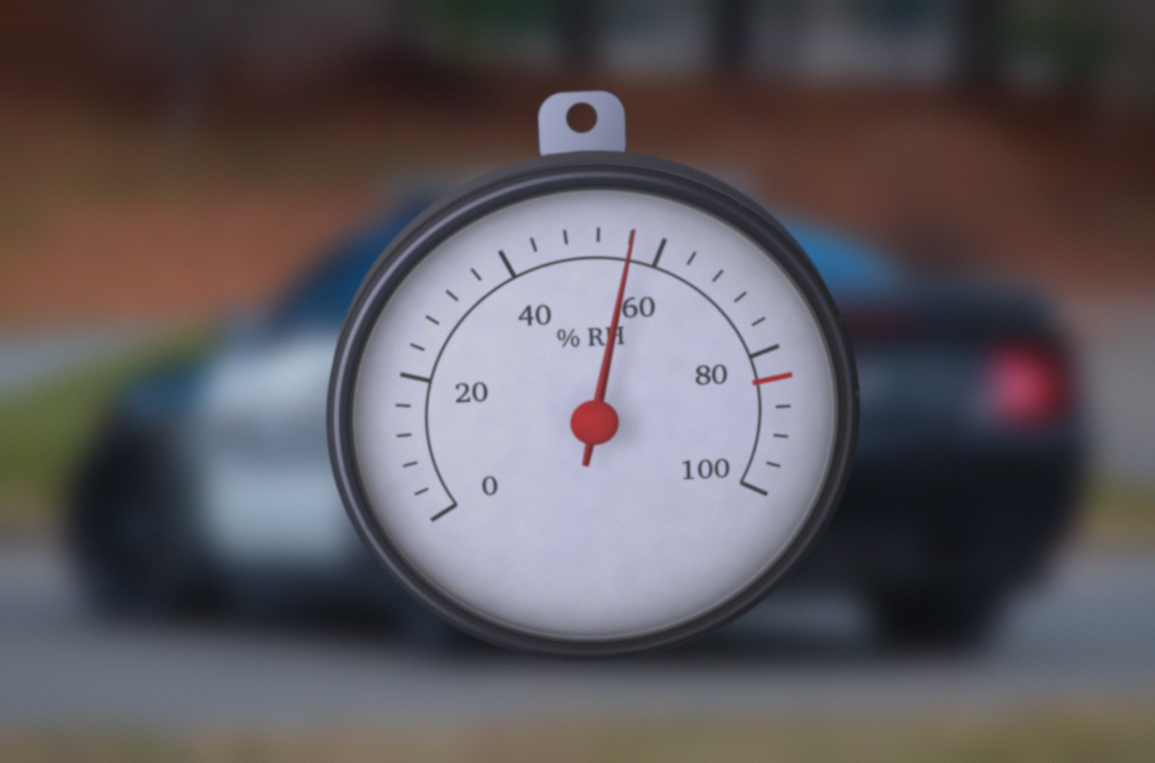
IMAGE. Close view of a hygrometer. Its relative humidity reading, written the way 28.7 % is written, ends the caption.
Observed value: 56 %
